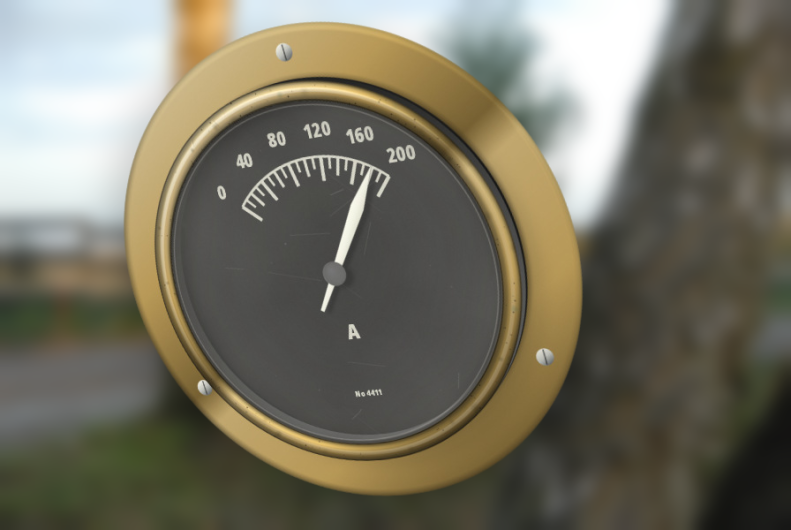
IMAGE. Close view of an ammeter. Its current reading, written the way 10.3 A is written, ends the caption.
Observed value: 180 A
